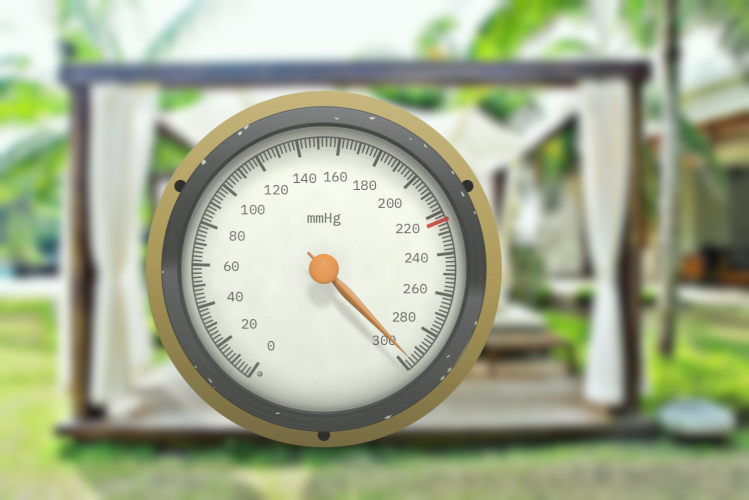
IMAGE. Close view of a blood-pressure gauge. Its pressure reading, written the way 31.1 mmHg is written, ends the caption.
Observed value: 296 mmHg
